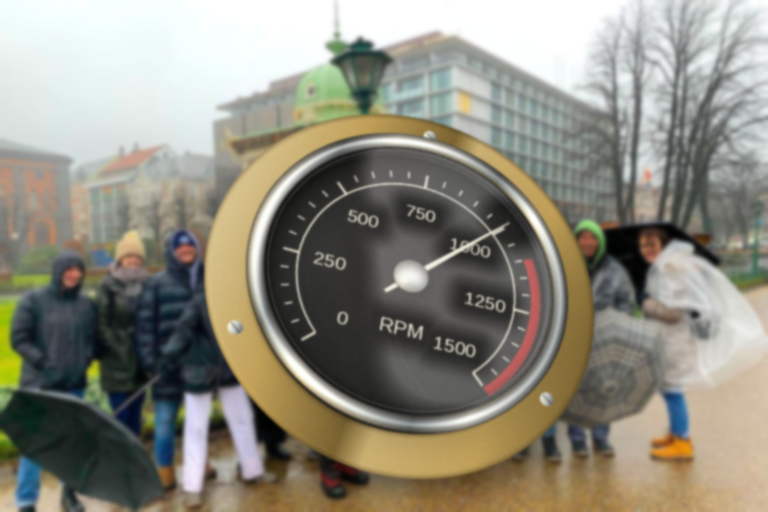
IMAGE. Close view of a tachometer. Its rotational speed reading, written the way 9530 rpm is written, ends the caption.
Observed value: 1000 rpm
